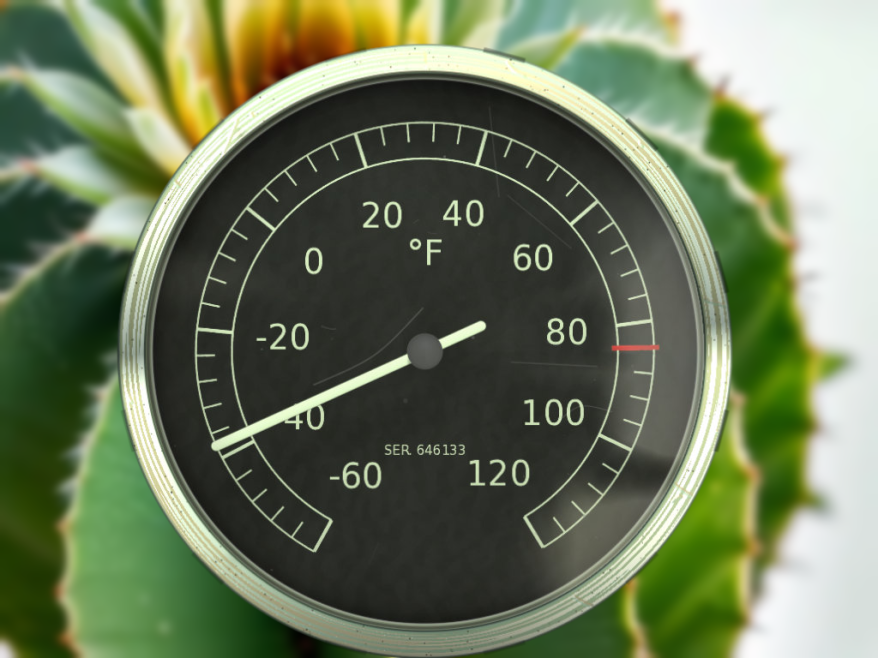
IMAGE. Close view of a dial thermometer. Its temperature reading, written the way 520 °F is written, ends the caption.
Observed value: -38 °F
